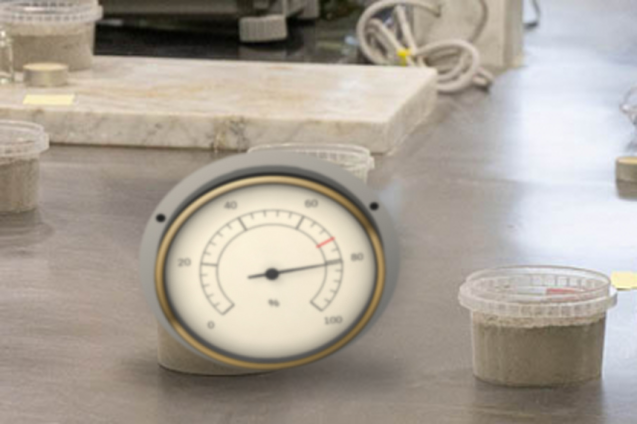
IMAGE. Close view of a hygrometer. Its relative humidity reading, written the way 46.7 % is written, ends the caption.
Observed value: 80 %
